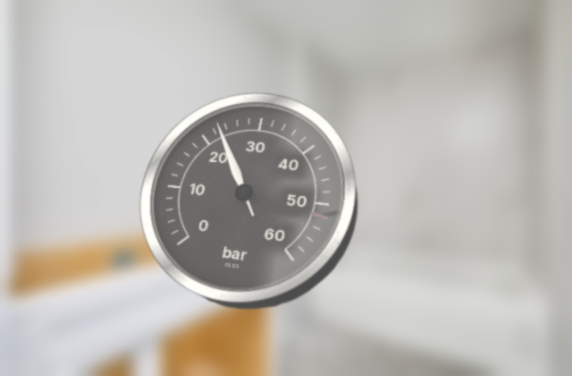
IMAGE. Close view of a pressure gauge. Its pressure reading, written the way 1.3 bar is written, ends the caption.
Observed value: 23 bar
